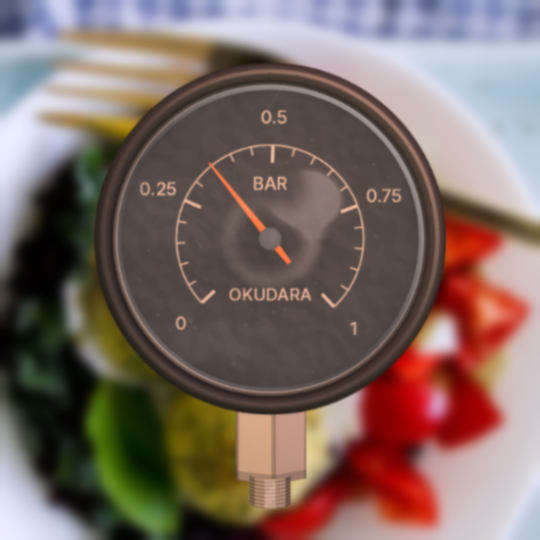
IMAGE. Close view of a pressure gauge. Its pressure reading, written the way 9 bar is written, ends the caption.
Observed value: 0.35 bar
